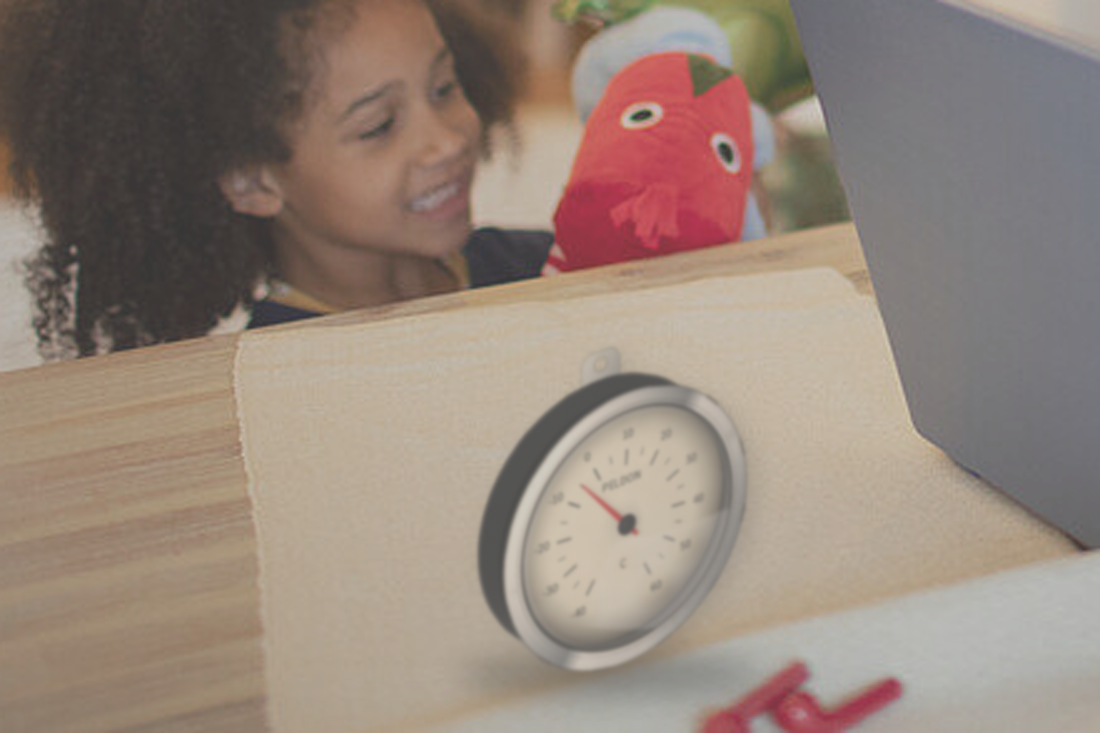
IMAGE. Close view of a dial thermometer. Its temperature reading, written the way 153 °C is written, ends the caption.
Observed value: -5 °C
